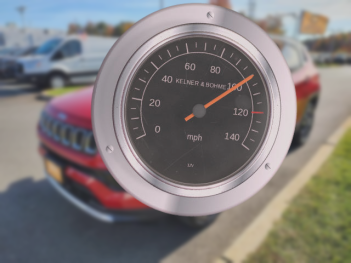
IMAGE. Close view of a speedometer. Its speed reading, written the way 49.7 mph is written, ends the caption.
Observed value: 100 mph
